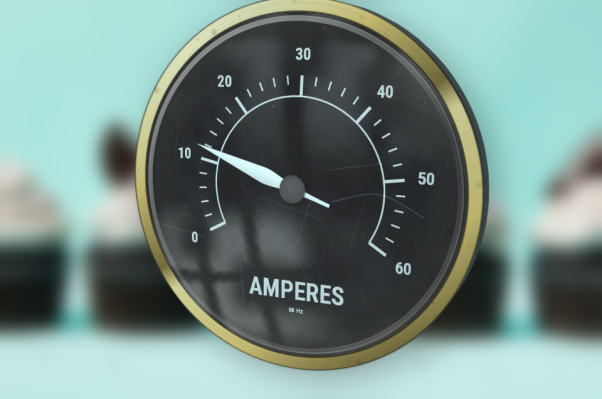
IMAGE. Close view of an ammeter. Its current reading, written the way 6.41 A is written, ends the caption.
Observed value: 12 A
